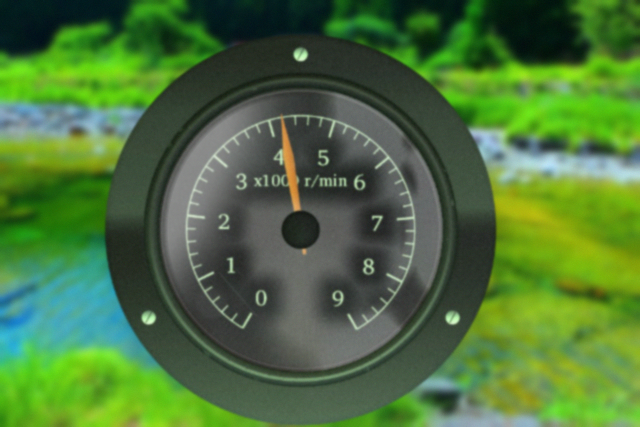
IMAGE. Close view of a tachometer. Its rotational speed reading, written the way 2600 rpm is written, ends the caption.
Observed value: 4200 rpm
